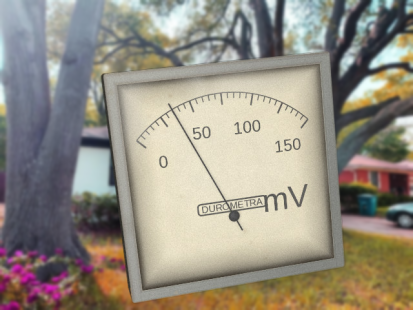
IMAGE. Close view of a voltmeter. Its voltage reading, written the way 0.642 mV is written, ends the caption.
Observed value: 35 mV
